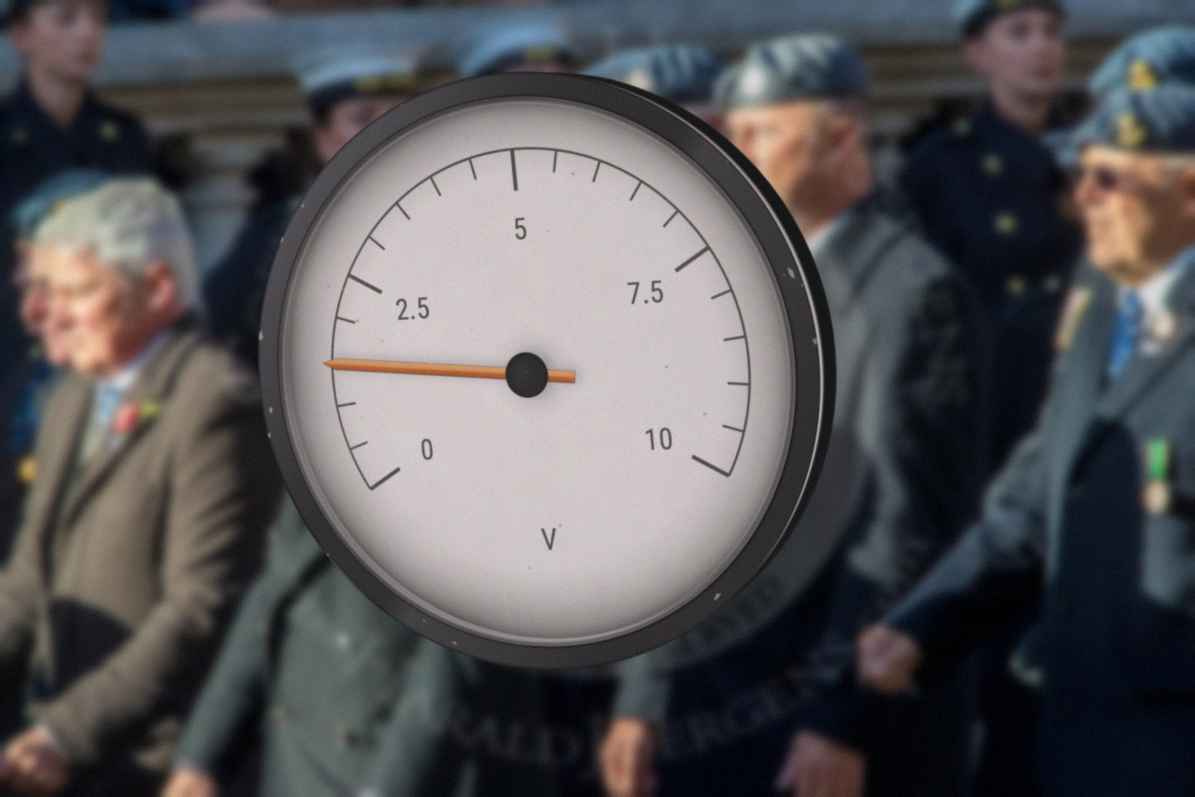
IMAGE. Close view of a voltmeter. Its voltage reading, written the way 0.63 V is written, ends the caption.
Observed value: 1.5 V
